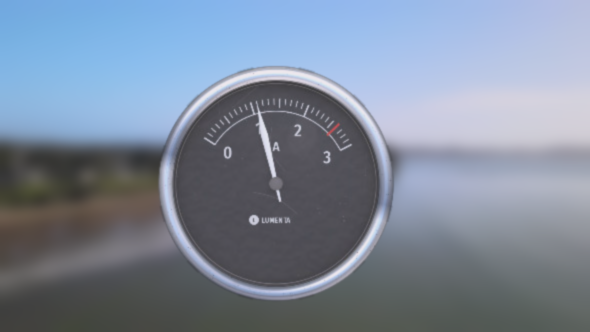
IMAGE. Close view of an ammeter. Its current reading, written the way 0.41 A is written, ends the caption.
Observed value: 1.1 A
